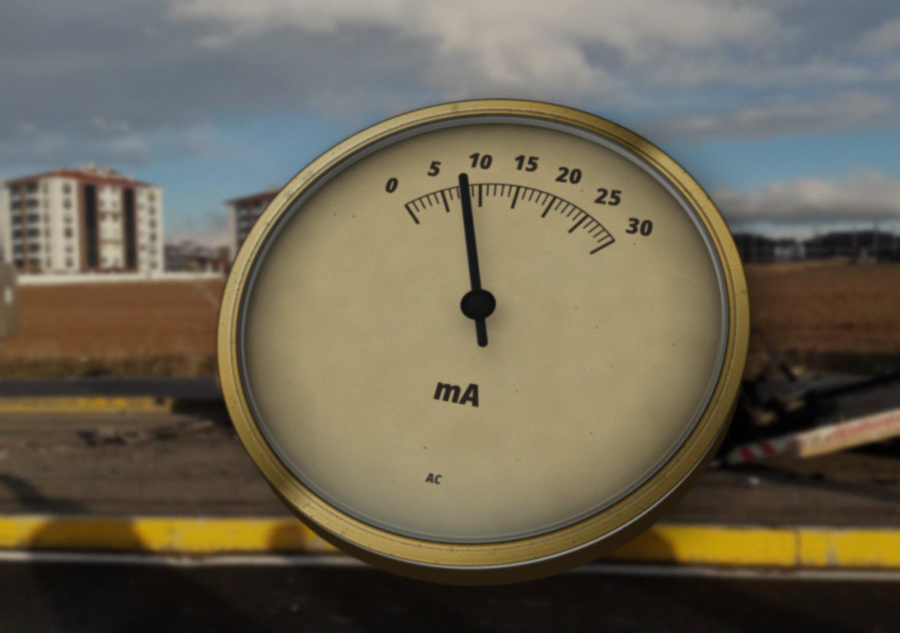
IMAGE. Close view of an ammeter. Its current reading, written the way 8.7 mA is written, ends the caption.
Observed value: 8 mA
